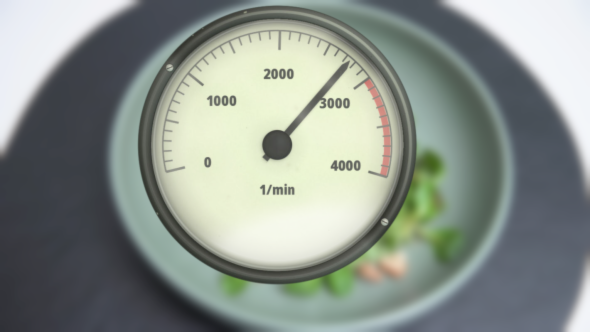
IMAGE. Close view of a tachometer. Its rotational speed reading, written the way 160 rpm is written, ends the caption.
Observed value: 2750 rpm
